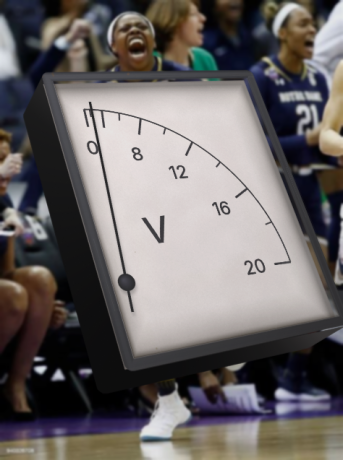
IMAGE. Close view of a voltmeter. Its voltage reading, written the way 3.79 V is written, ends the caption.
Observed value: 2 V
